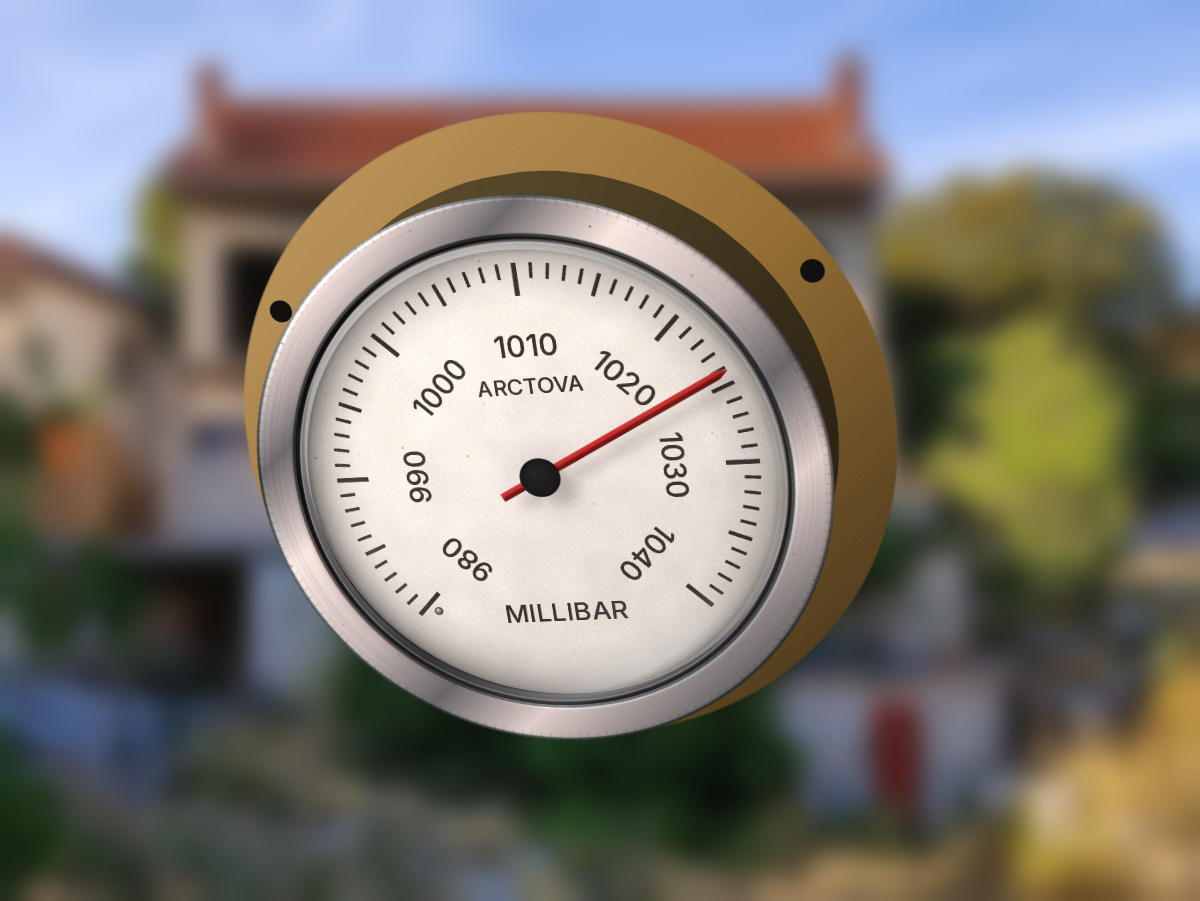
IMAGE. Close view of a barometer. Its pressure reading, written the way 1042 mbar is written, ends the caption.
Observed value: 1024 mbar
